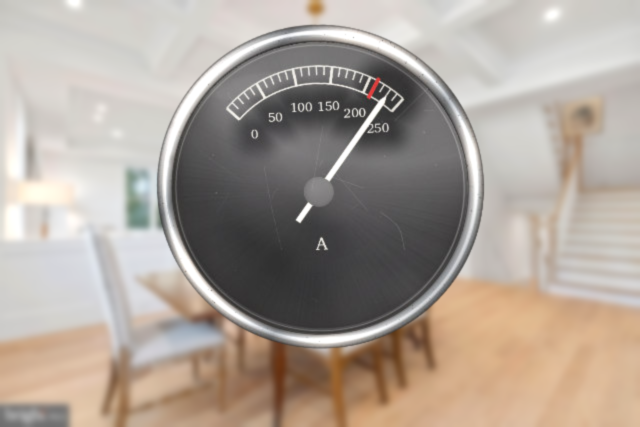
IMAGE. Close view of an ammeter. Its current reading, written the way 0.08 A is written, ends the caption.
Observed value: 230 A
